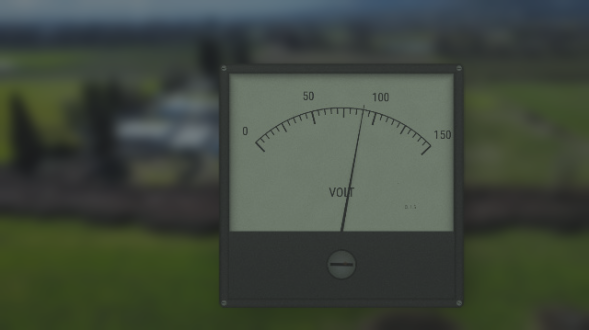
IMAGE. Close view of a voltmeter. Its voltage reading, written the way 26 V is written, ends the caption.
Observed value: 90 V
